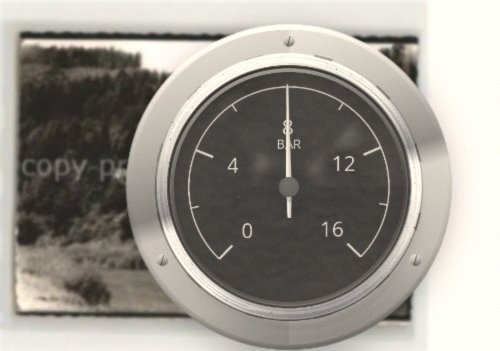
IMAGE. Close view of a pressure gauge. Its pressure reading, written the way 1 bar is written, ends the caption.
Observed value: 8 bar
